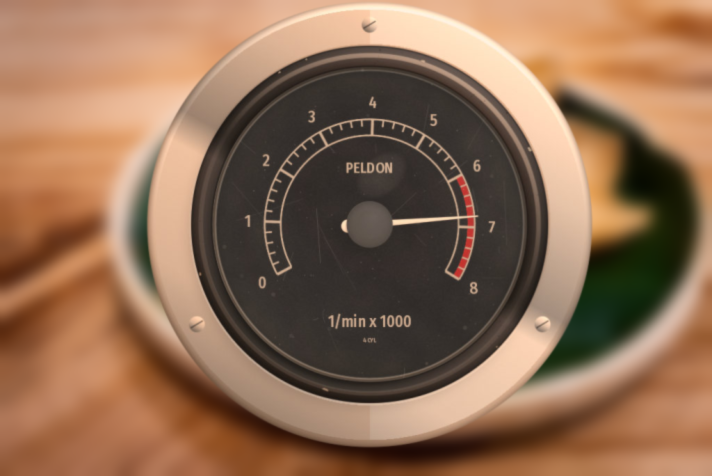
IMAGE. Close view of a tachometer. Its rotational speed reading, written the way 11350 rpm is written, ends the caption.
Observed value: 6800 rpm
